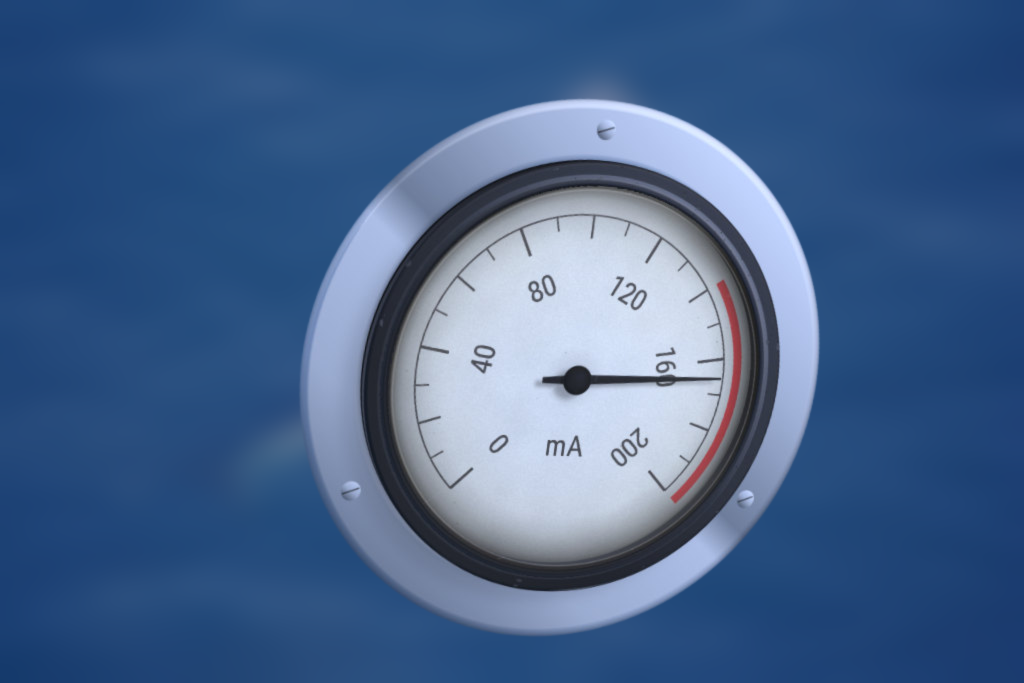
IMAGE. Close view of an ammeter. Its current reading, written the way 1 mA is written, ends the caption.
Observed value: 165 mA
